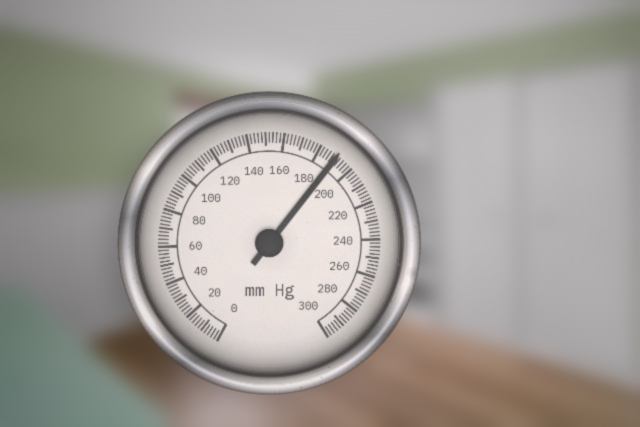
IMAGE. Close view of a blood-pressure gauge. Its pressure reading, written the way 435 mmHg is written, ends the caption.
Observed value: 190 mmHg
